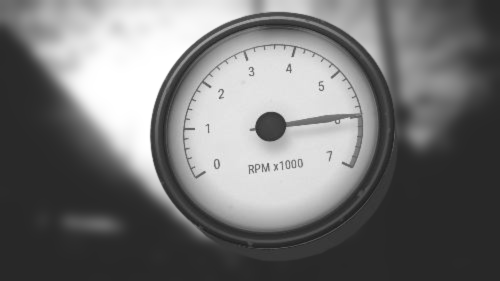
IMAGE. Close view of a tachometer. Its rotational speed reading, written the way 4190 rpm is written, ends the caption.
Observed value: 6000 rpm
